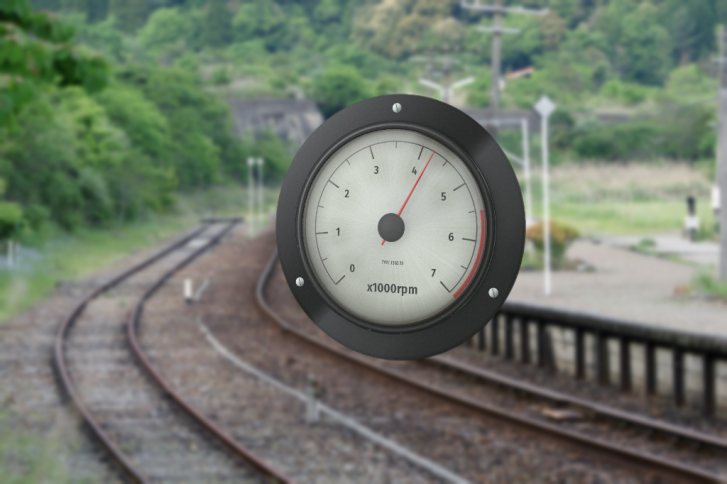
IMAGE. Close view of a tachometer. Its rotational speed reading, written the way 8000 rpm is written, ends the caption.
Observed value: 4250 rpm
